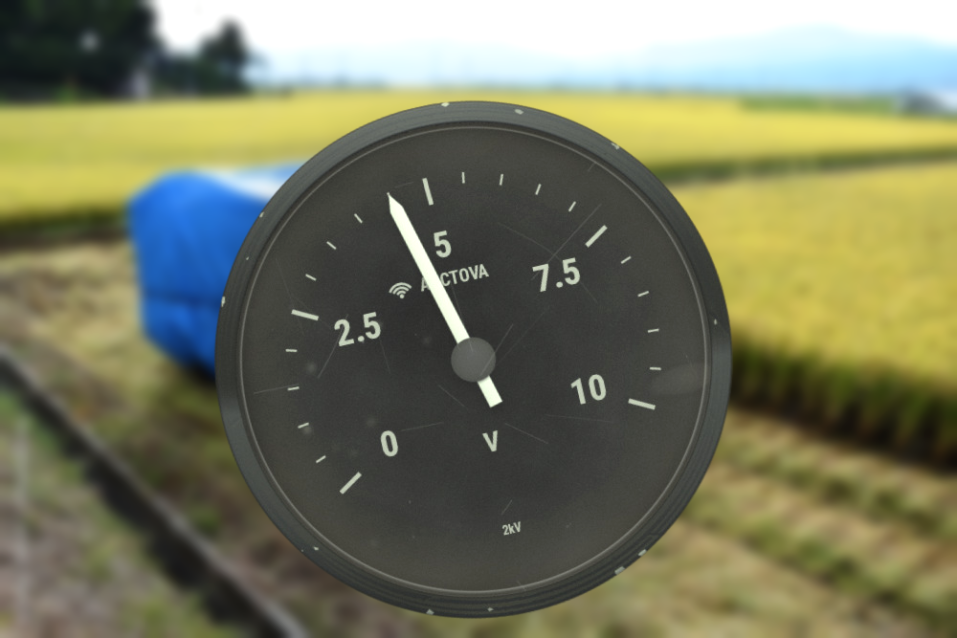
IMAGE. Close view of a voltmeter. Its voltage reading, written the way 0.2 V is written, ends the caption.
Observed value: 4.5 V
